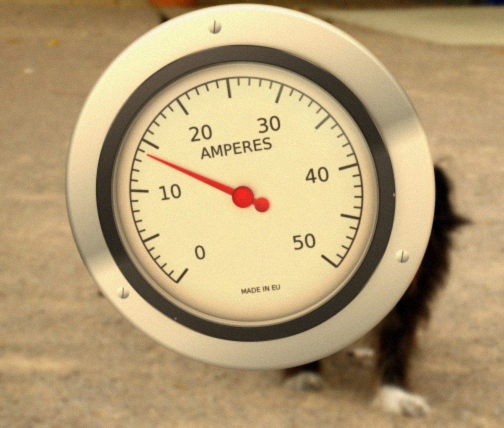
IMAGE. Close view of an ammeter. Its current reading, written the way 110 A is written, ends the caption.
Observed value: 14 A
